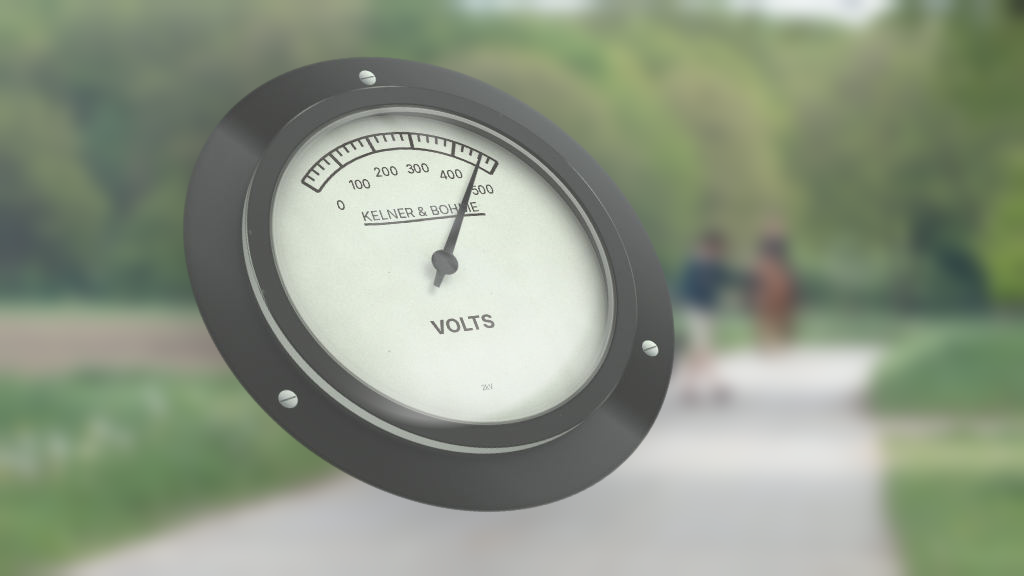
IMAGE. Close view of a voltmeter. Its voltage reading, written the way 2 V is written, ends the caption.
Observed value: 460 V
